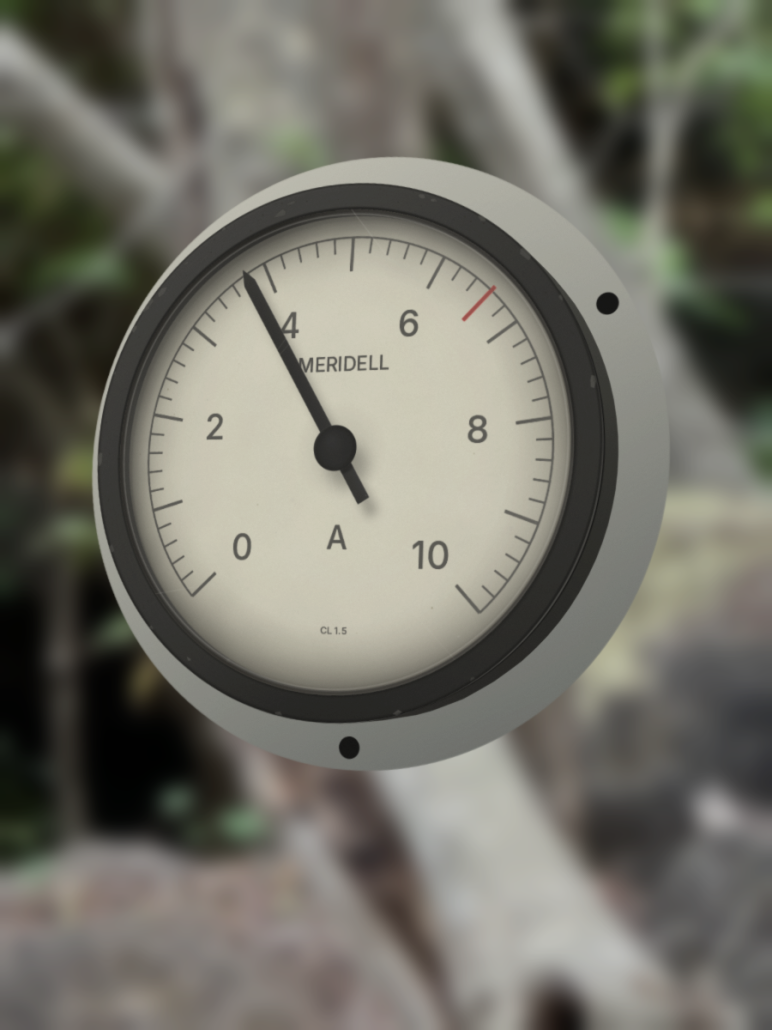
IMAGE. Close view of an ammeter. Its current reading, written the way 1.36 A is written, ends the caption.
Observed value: 3.8 A
